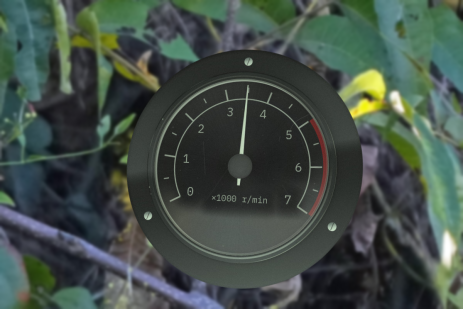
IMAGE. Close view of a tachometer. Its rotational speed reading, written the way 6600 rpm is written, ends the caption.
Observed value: 3500 rpm
